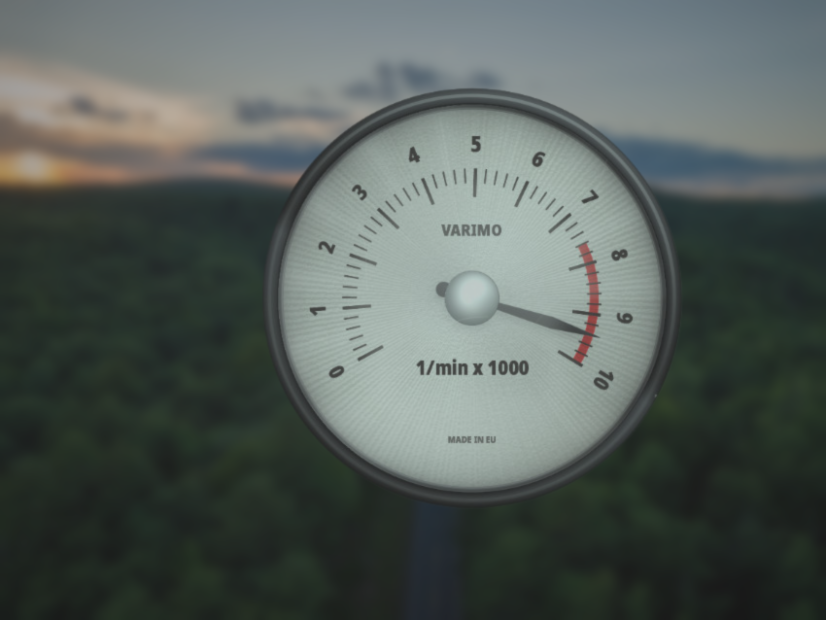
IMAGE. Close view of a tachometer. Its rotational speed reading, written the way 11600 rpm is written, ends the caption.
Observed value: 9400 rpm
